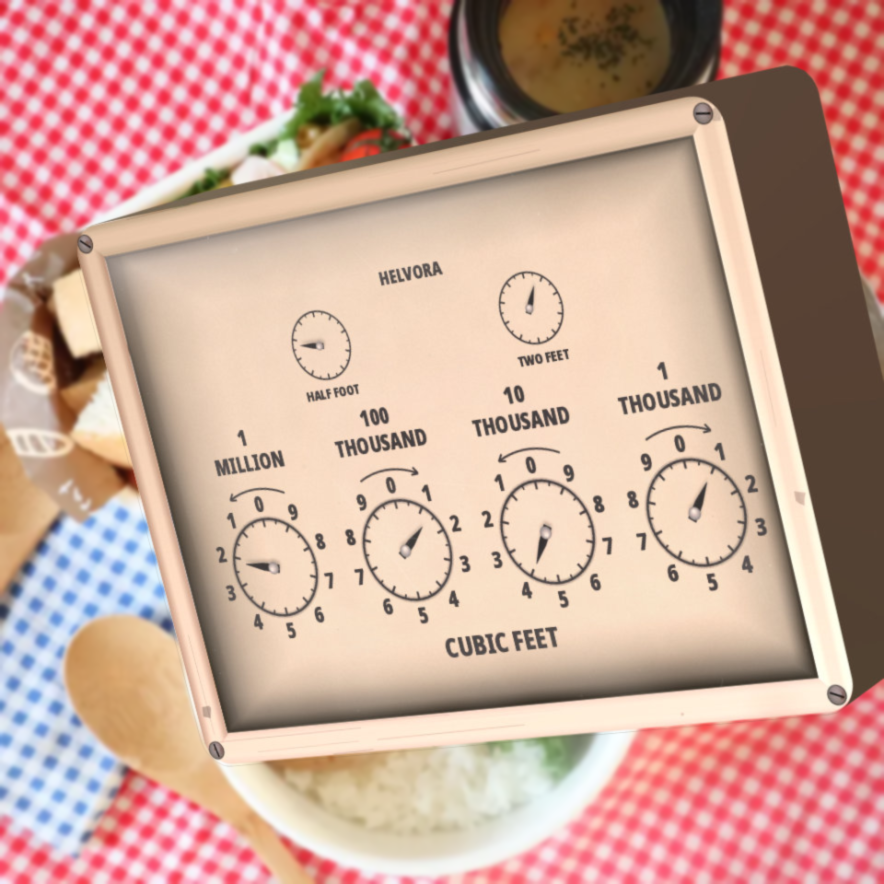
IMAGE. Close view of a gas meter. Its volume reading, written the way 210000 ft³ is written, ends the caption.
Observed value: 214100 ft³
